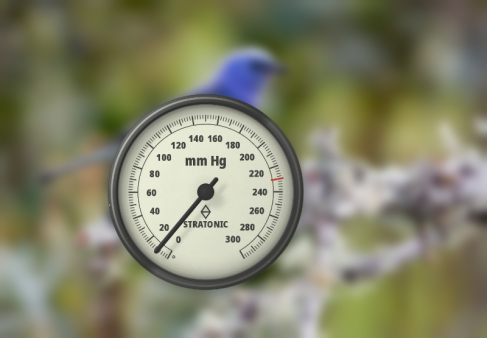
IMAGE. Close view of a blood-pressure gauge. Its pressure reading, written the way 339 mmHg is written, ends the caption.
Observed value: 10 mmHg
